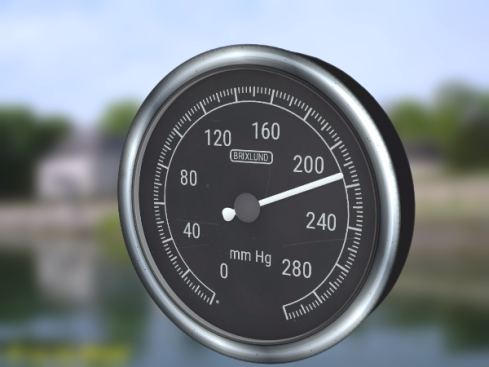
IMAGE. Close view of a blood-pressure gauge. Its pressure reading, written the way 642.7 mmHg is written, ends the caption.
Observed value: 214 mmHg
